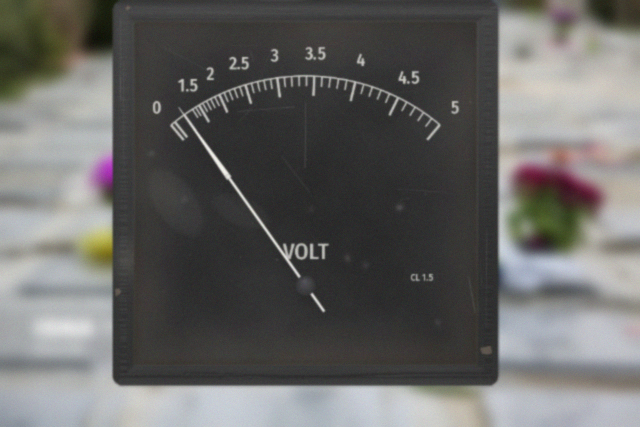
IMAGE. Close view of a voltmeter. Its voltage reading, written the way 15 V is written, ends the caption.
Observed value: 1 V
